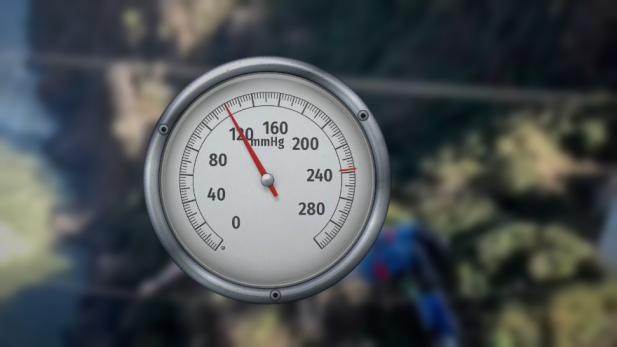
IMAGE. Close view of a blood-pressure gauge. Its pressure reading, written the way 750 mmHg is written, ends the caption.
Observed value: 120 mmHg
